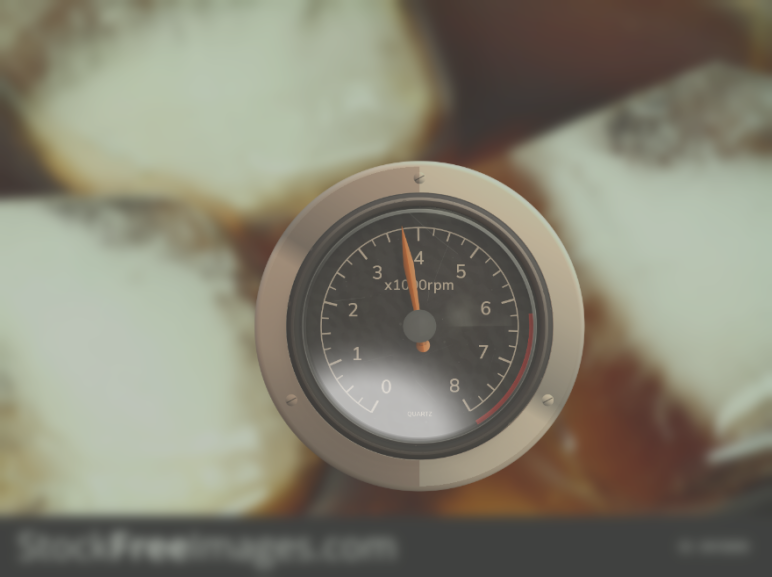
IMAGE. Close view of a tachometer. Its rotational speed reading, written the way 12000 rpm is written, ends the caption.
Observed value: 3750 rpm
